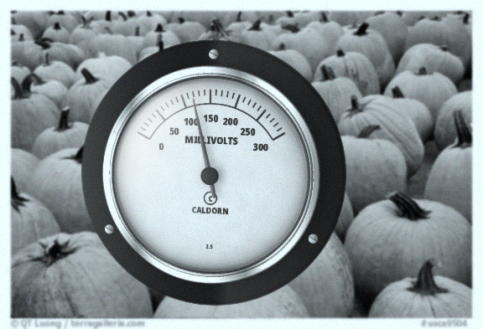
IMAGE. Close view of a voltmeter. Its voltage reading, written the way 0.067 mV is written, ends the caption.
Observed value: 120 mV
